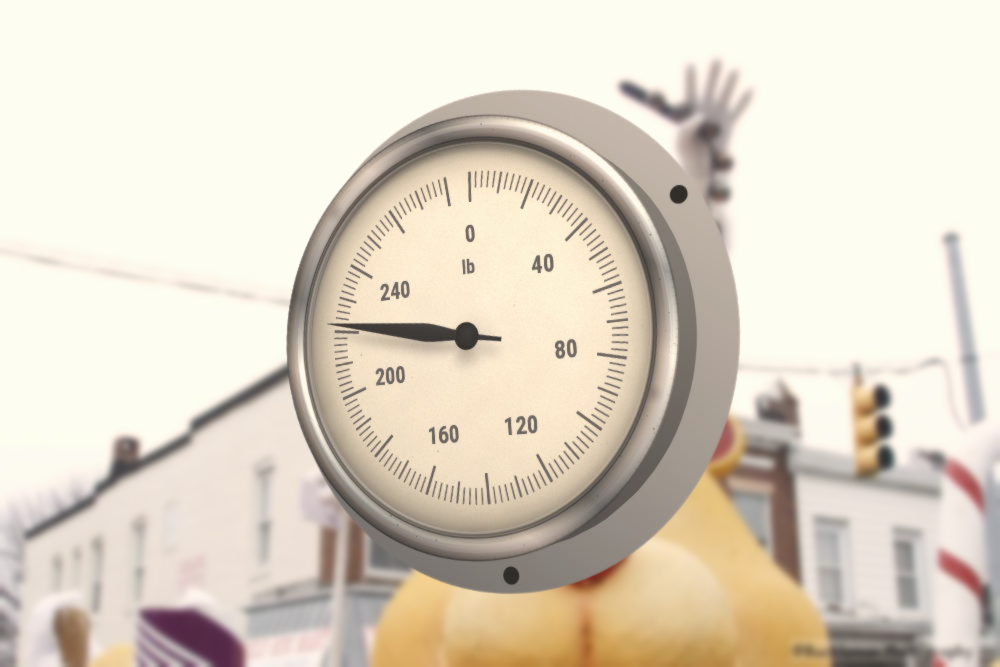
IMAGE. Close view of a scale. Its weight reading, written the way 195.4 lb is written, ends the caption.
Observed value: 222 lb
